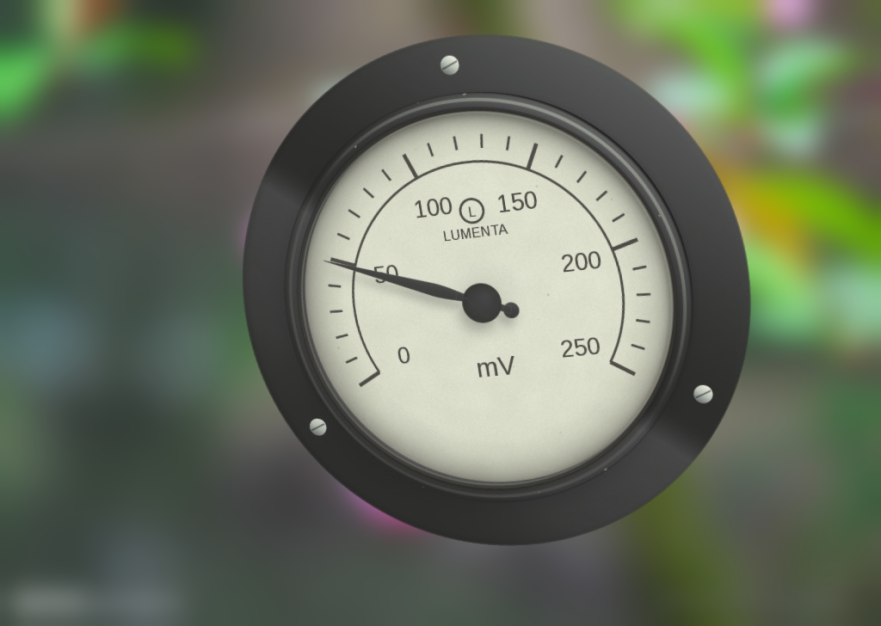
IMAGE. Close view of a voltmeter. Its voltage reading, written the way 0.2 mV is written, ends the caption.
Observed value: 50 mV
